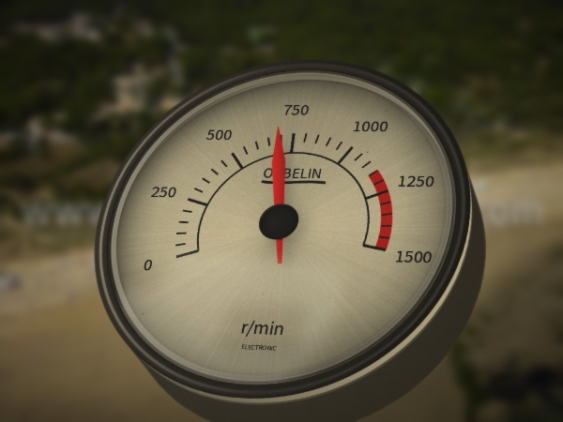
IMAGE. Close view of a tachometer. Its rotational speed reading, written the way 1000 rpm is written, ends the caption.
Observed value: 700 rpm
